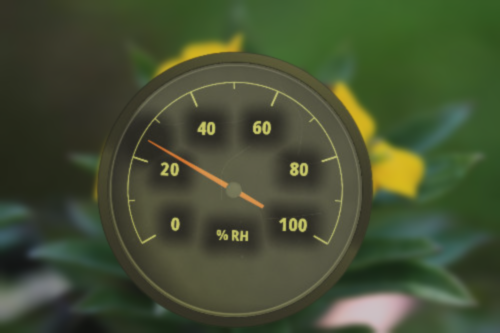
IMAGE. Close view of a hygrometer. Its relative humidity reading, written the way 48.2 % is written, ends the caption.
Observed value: 25 %
